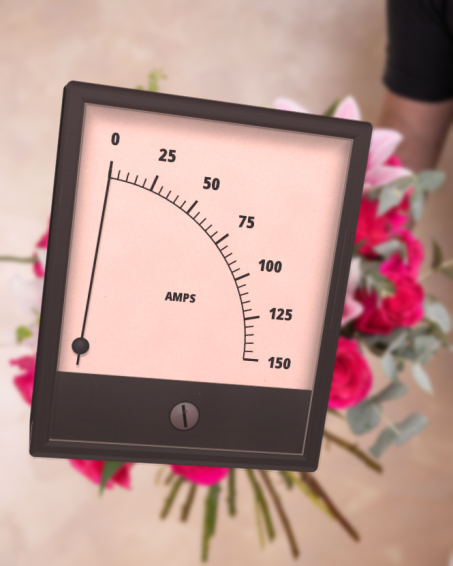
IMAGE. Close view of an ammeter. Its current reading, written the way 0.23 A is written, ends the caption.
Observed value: 0 A
